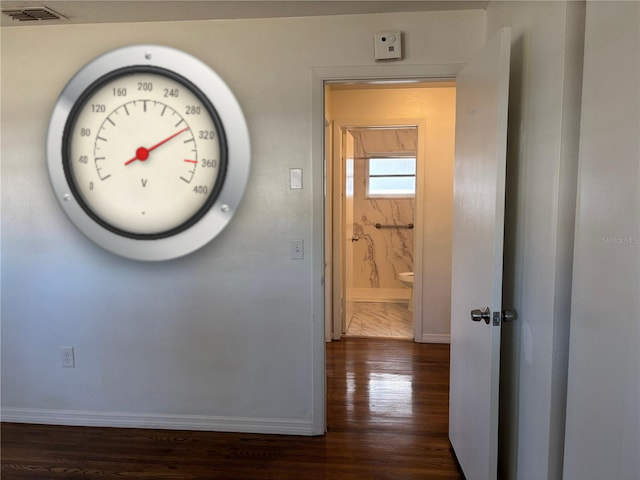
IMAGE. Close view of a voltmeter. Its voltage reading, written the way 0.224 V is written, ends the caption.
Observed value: 300 V
